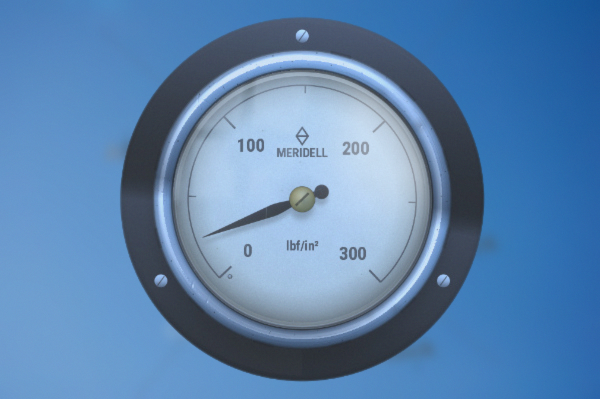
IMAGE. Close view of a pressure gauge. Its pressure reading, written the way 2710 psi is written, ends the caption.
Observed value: 25 psi
